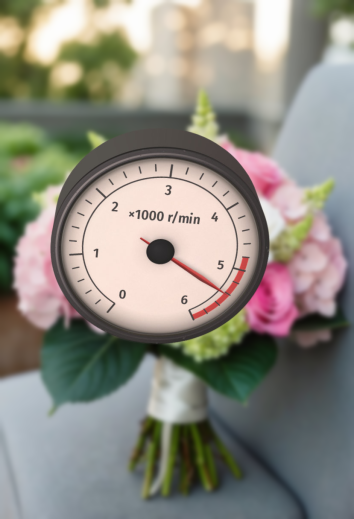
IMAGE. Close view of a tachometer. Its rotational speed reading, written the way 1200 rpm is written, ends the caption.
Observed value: 5400 rpm
